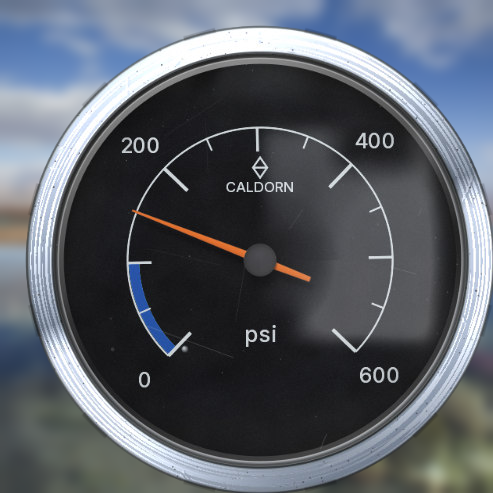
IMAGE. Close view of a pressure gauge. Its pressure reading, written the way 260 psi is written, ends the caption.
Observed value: 150 psi
